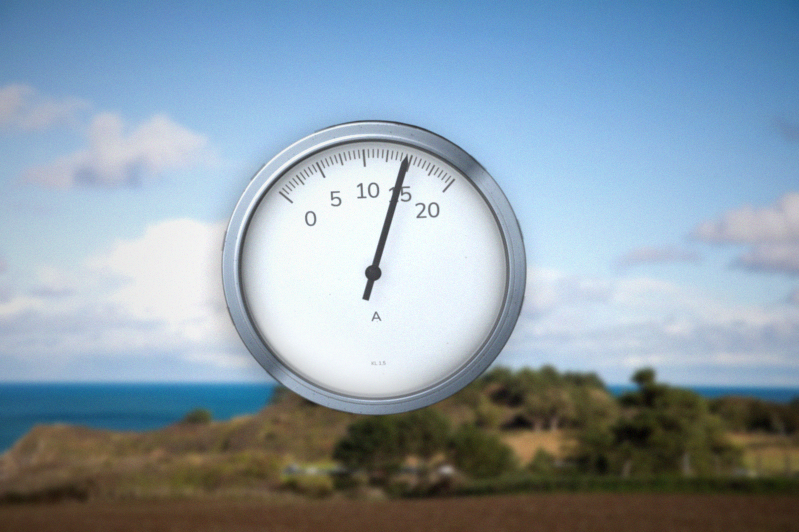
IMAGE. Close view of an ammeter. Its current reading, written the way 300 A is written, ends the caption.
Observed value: 14.5 A
